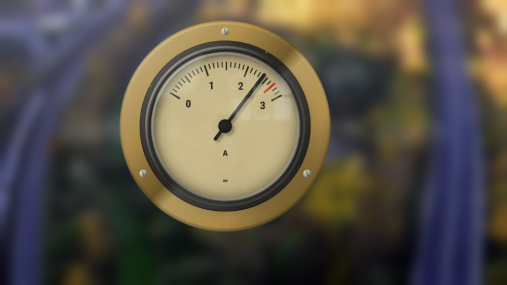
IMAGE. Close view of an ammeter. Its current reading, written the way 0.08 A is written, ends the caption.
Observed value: 2.4 A
